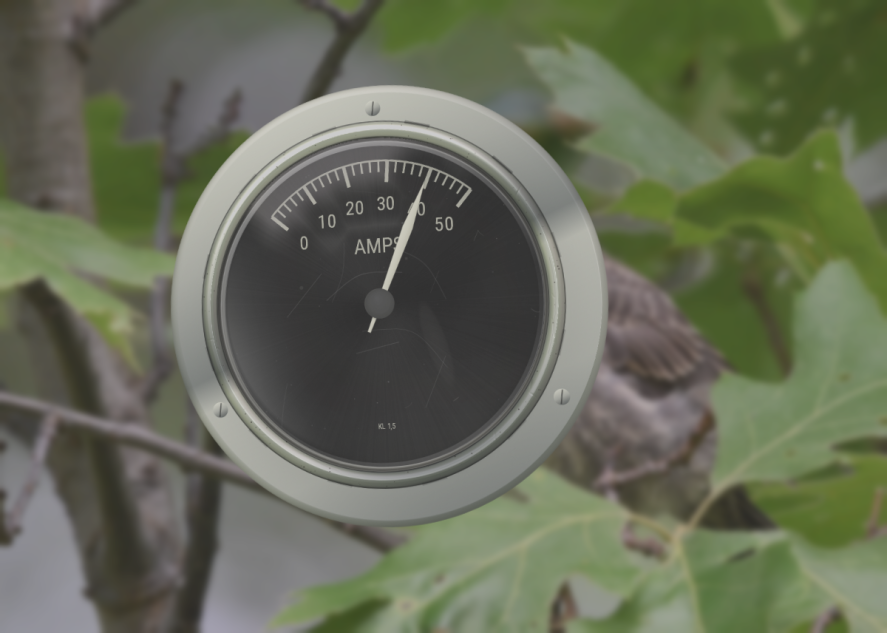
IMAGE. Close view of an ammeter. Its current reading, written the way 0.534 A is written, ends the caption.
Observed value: 40 A
